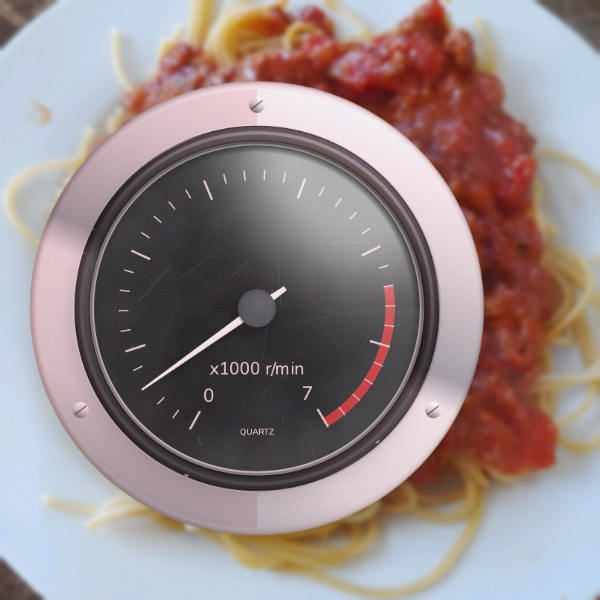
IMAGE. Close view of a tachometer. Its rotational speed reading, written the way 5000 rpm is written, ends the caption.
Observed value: 600 rpm
